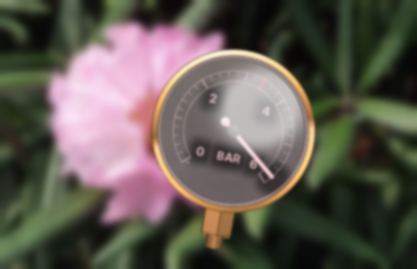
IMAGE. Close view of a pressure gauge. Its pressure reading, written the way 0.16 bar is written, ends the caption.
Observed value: 5.8 bar
